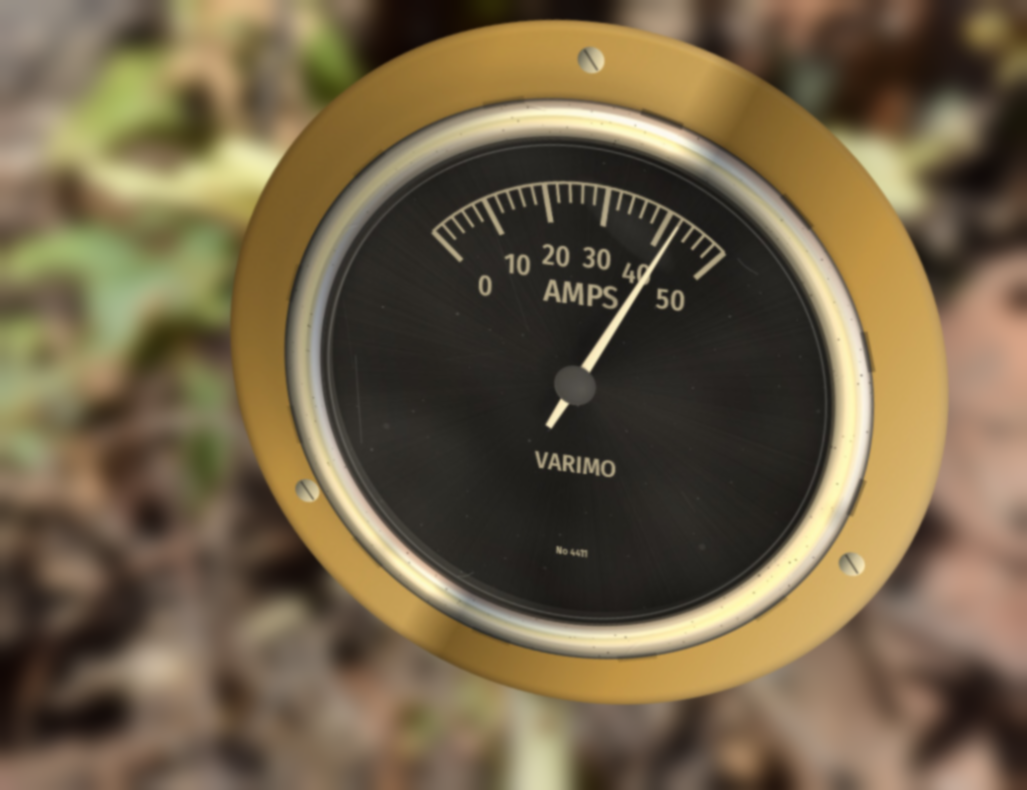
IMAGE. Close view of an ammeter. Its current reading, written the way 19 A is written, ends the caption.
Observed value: 42 A
